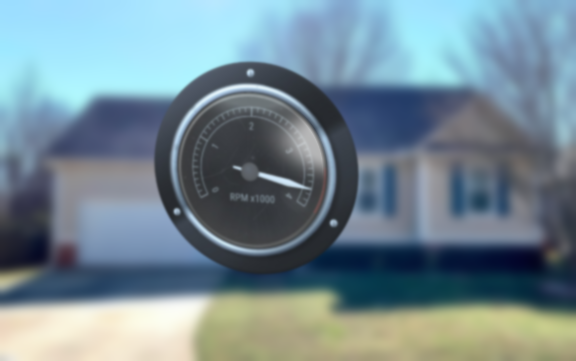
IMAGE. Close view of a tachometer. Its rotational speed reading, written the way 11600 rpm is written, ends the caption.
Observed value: 3700 rpm
